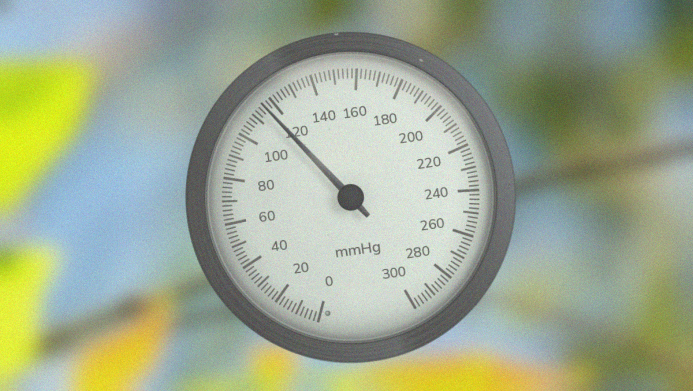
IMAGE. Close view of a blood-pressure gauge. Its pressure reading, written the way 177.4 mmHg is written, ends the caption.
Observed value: 116 mmHg
